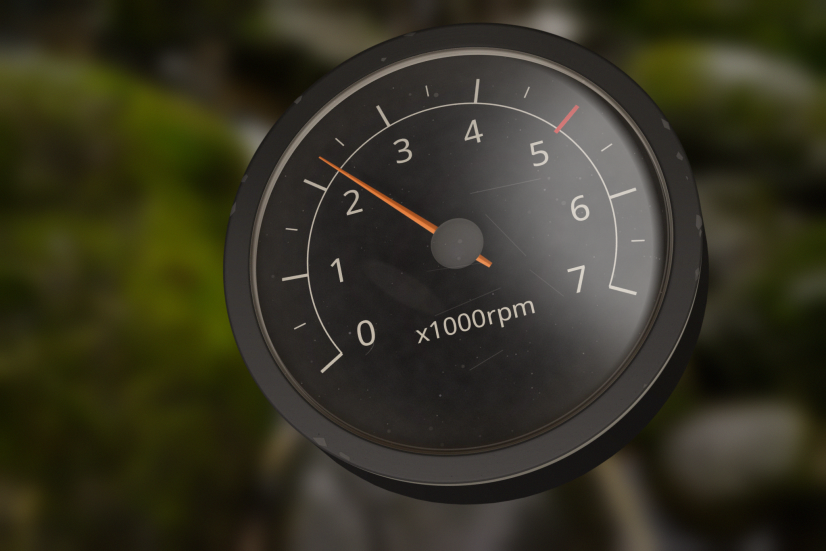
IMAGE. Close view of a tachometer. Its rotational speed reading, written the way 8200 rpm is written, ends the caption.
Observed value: 2250 rpm
